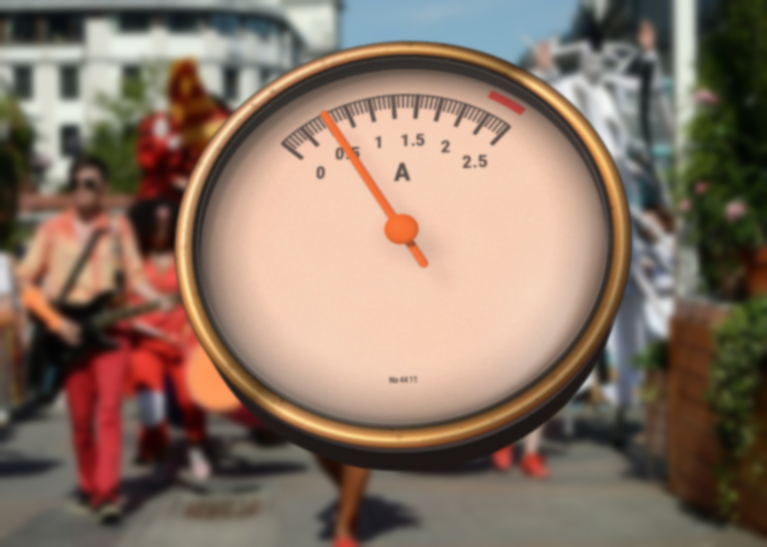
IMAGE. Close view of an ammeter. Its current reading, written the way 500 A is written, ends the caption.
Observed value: 0.5 A
